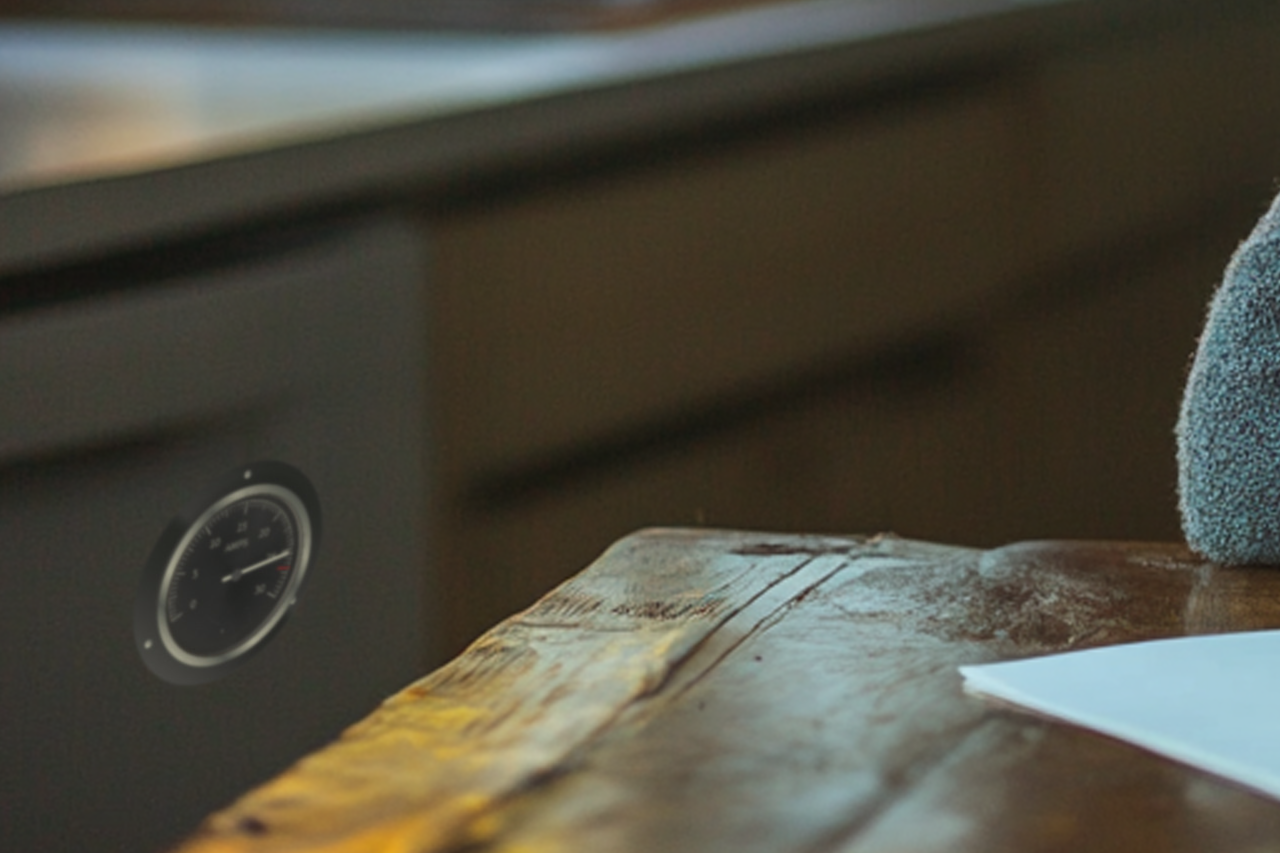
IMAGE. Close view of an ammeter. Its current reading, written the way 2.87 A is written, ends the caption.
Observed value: 25 A
